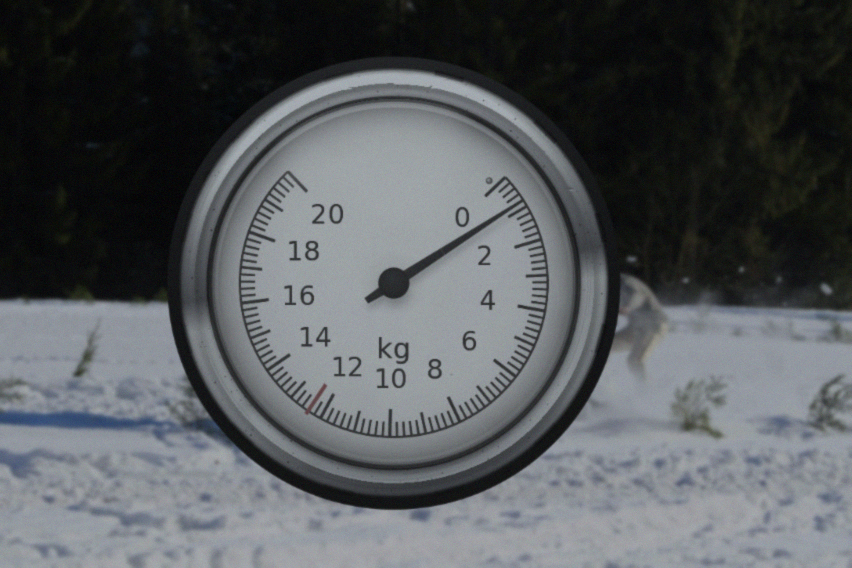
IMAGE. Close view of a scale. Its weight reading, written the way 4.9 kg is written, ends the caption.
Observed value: 0.8 kg
